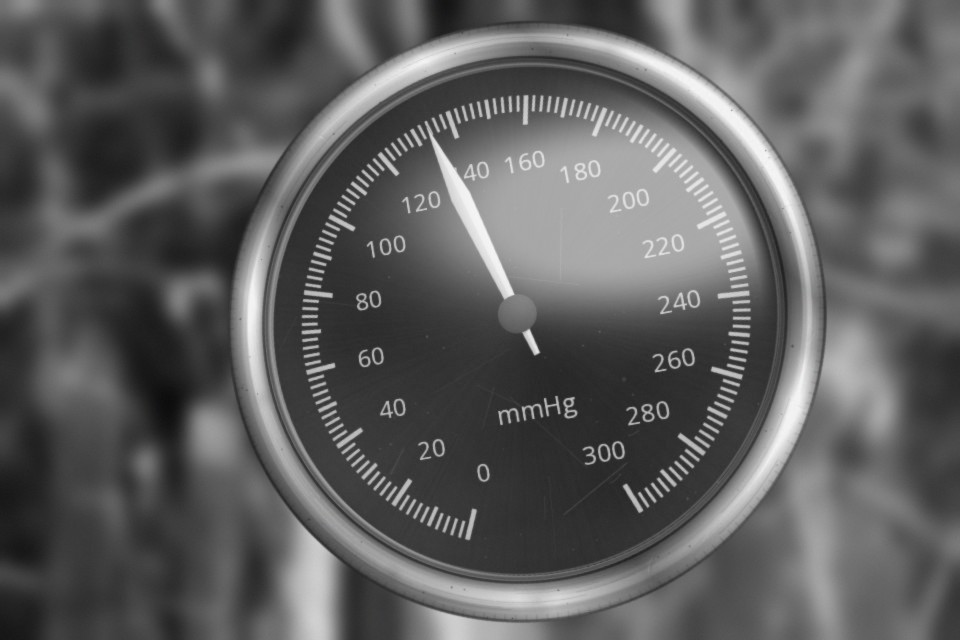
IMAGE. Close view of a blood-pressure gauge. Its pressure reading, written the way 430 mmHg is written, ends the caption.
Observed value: 134 mmHg
